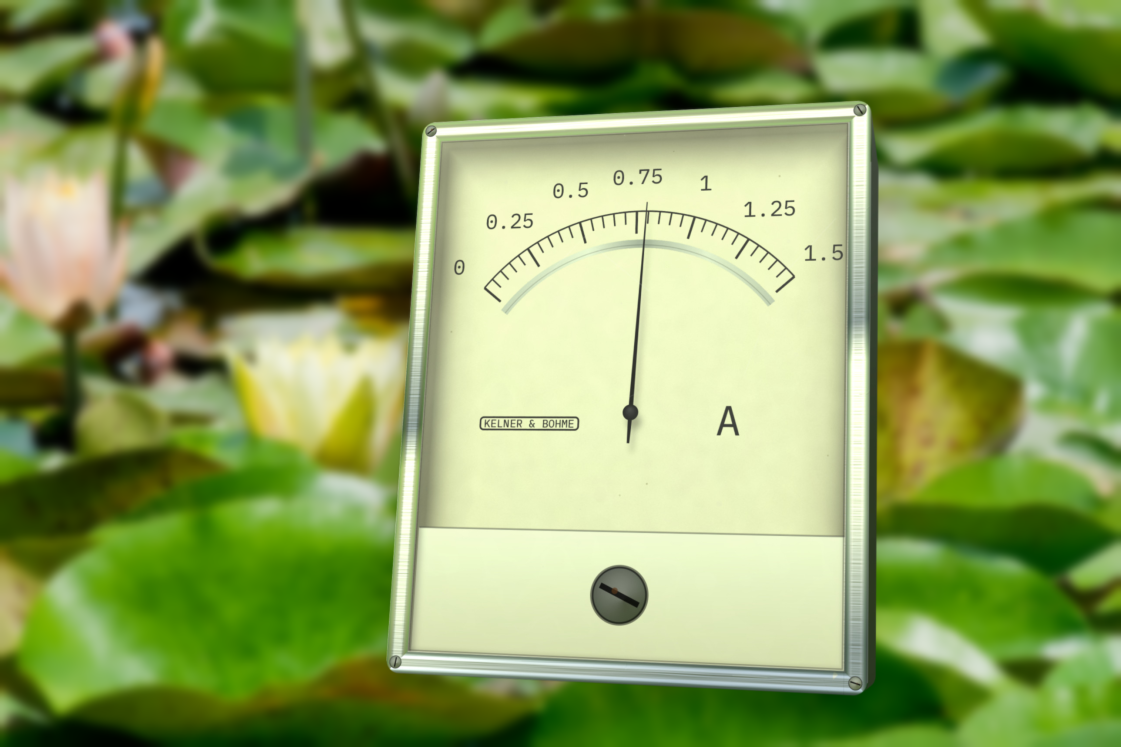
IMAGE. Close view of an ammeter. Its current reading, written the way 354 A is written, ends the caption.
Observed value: 0.8 A
